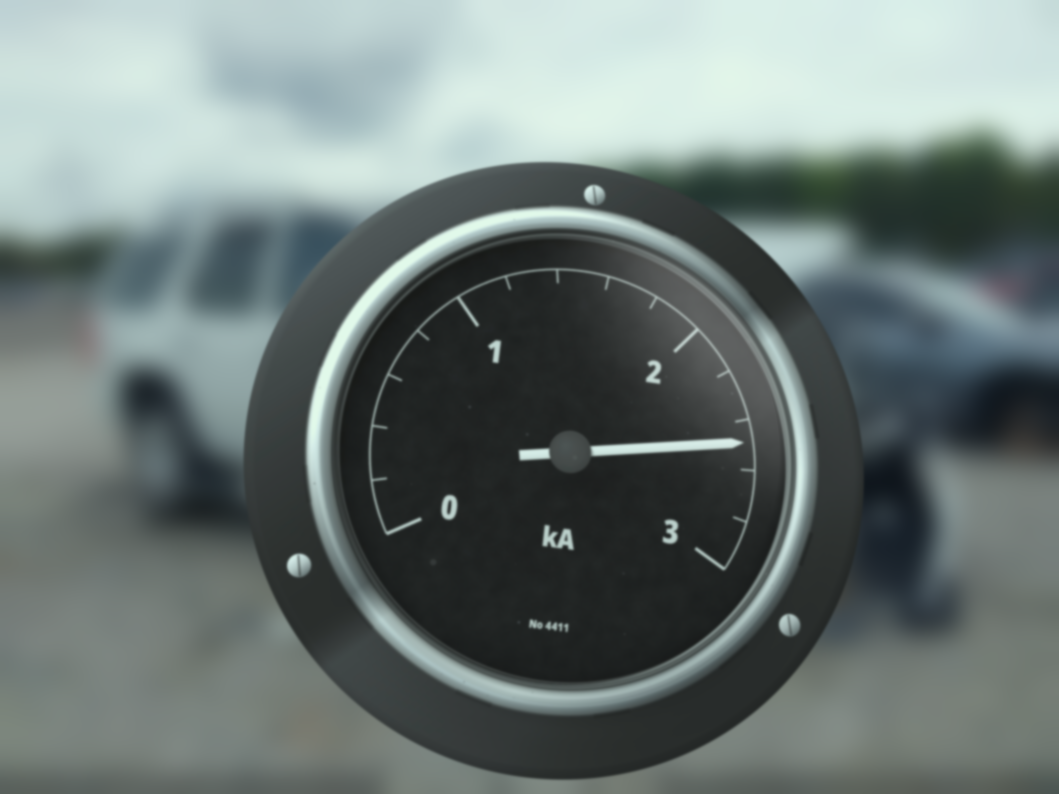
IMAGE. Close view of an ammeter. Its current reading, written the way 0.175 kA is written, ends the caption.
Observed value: 2.5 kA
